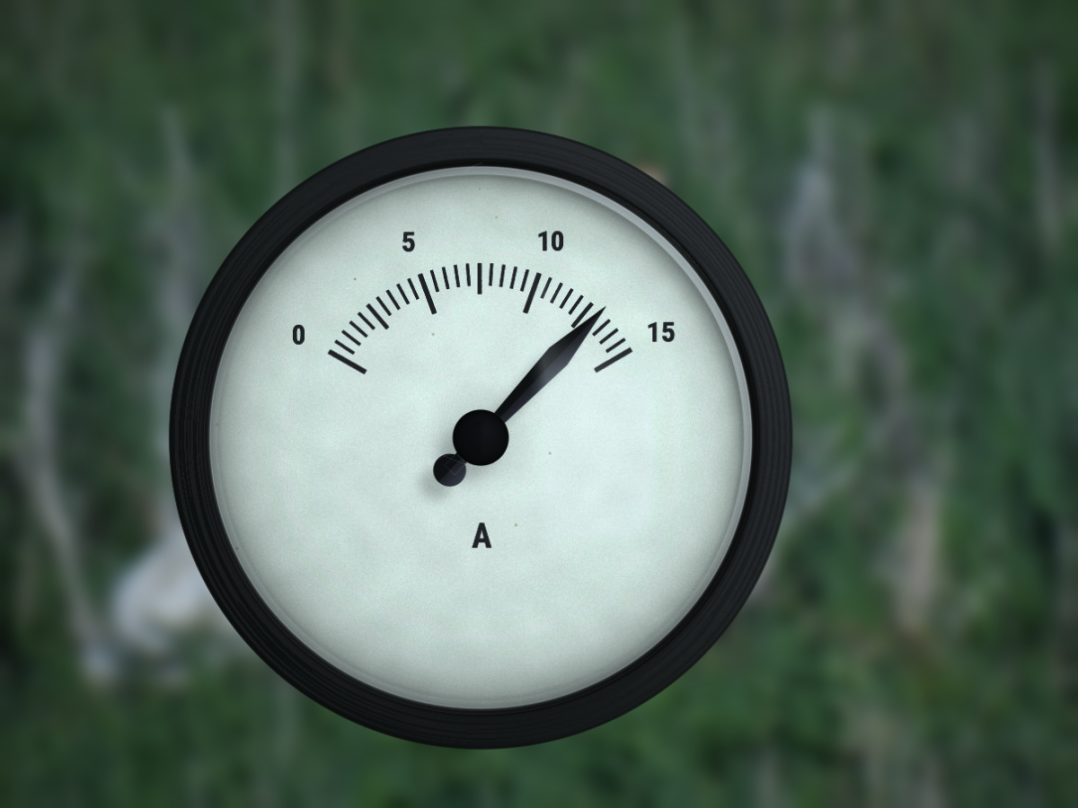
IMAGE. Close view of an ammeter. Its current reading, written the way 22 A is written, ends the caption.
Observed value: 13 A
